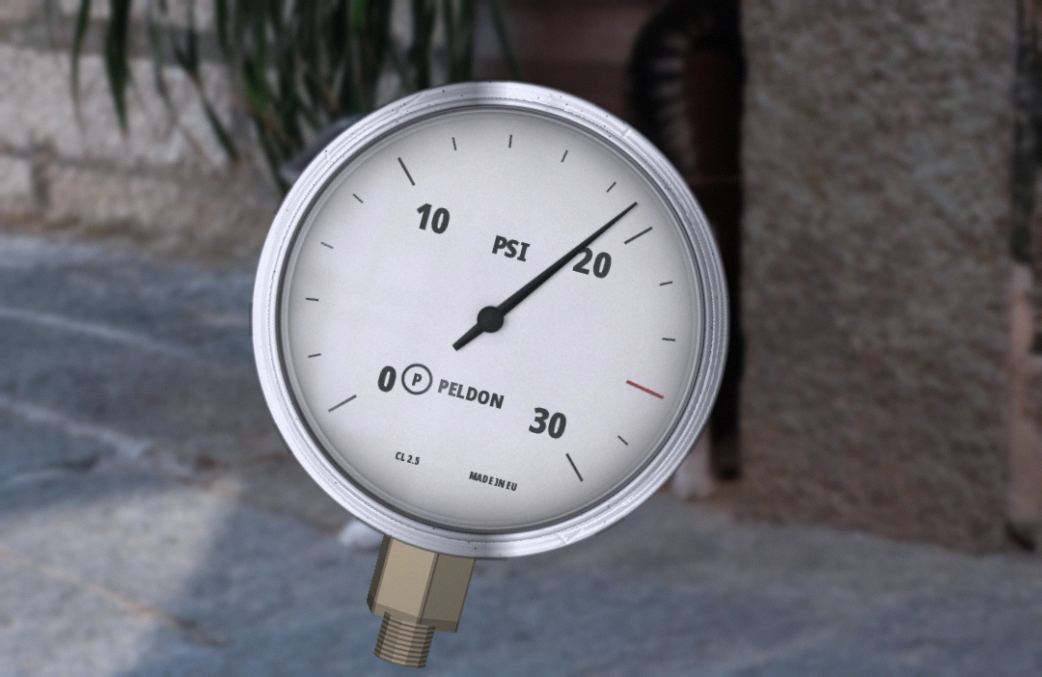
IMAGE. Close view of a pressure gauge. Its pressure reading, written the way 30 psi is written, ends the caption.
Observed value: 19 psi
